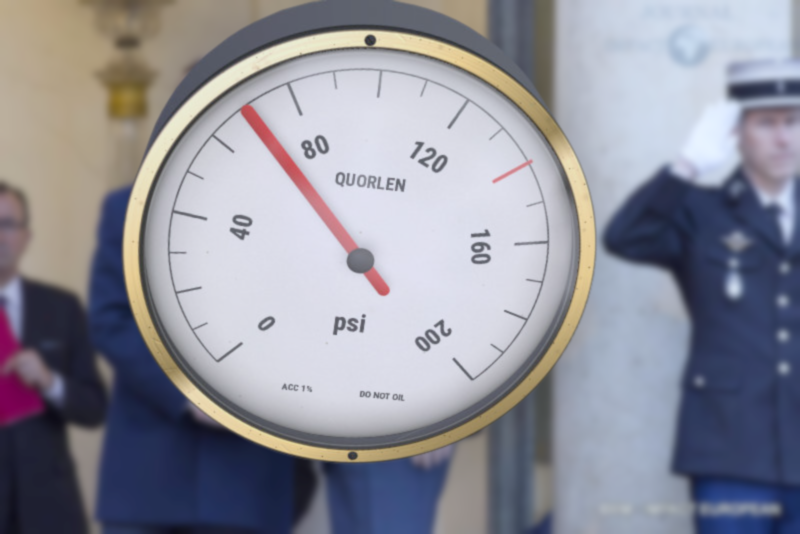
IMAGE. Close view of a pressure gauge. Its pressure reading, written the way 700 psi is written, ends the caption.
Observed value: 70 psi
